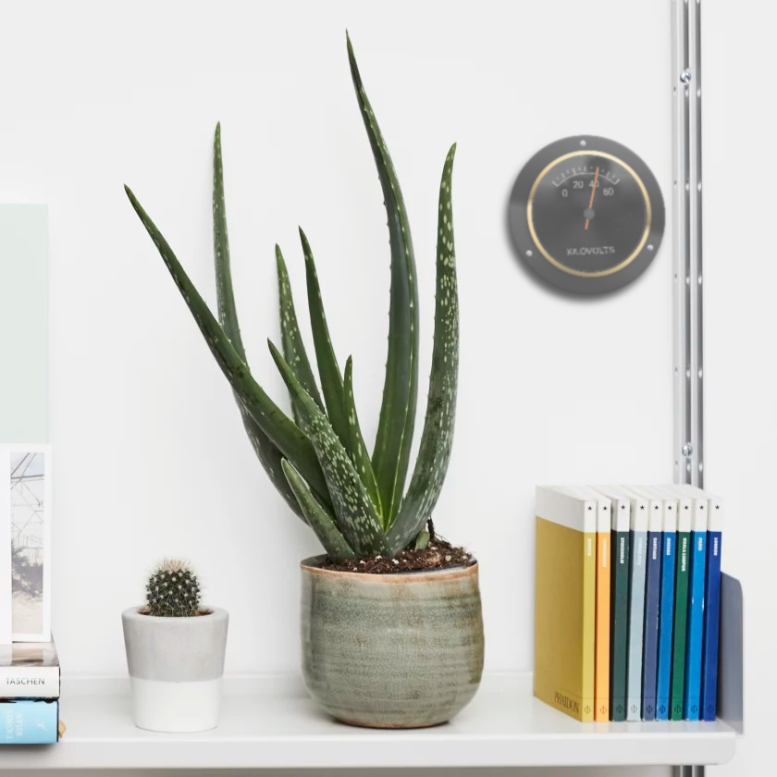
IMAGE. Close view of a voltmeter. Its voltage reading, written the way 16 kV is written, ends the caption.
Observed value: 40 kV
